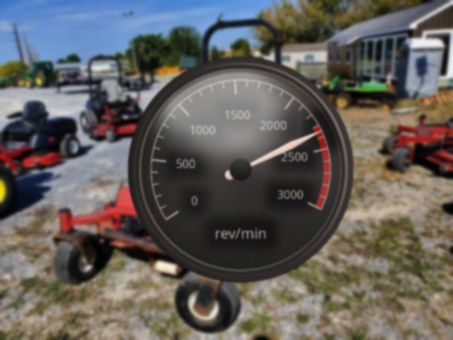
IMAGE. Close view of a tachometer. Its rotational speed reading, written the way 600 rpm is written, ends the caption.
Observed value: 2350 rpm
